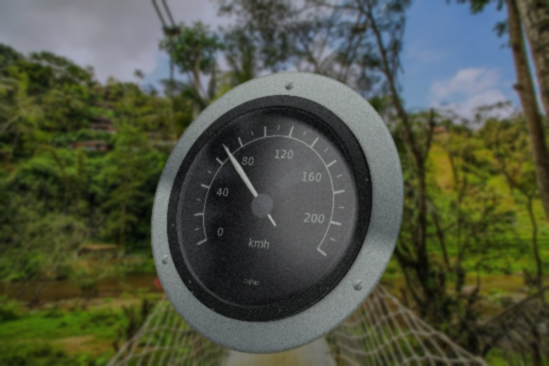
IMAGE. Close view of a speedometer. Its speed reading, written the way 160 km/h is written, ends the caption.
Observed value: 70 km/h
